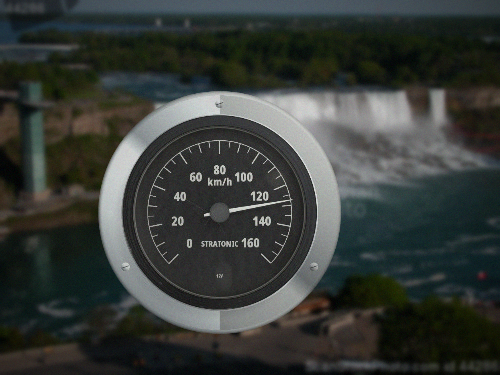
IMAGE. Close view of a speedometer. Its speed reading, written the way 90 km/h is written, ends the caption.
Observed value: 127.5 km/h
